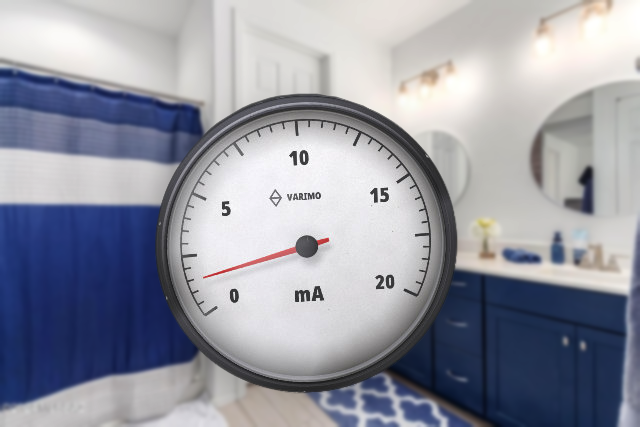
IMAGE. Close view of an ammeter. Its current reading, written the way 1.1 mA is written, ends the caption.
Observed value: 1.5 mA
